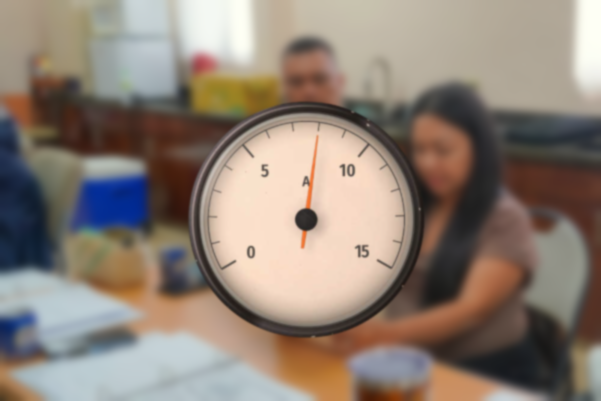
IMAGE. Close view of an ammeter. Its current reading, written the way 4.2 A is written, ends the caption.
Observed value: 8 A
